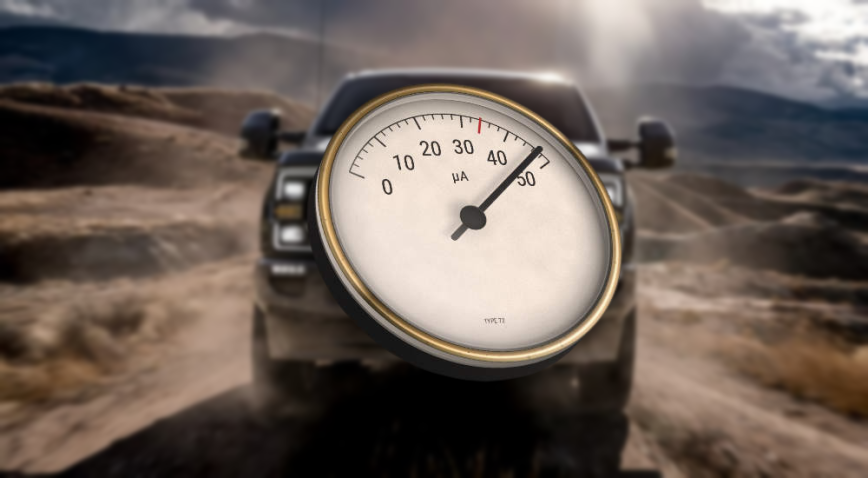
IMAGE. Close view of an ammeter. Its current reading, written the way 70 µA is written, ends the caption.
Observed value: 47 µA
